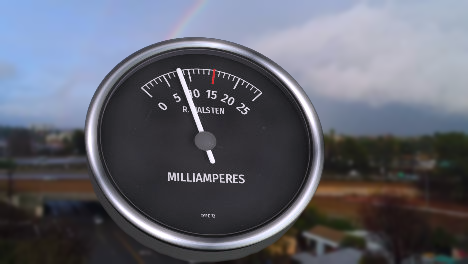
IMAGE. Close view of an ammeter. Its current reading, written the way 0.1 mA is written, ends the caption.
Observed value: 8 mA
